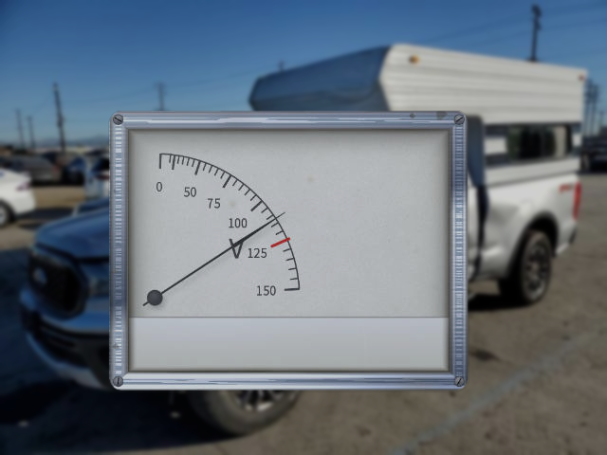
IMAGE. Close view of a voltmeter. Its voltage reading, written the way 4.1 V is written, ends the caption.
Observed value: 112.5 V
